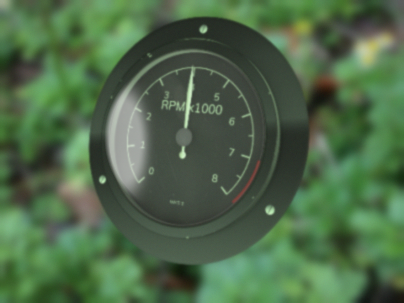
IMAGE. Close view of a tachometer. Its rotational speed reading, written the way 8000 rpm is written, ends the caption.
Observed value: 4000 rpm
